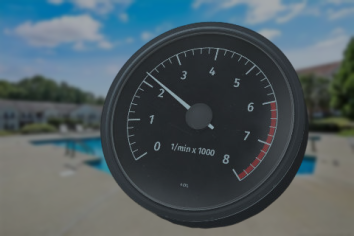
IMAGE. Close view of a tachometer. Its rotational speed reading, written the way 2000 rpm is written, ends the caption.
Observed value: 2200 rpm
